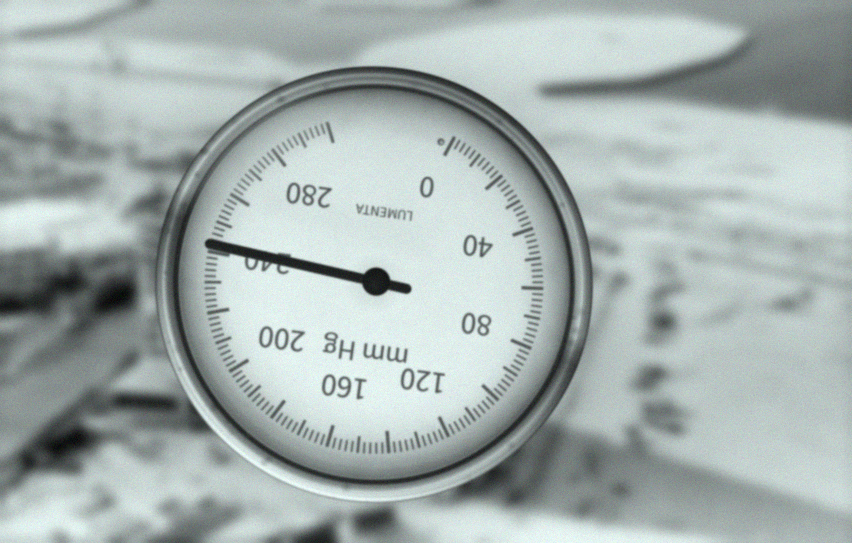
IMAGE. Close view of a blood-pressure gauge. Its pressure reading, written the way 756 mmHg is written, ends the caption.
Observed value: 242 mmHg
